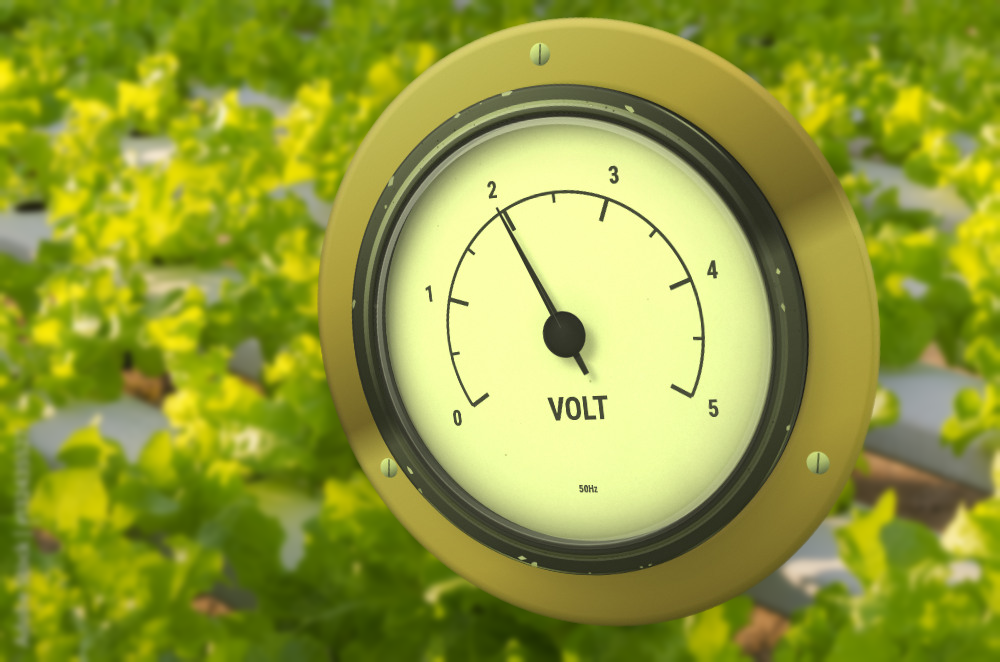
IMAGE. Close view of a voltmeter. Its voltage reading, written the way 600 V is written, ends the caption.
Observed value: 2 V
